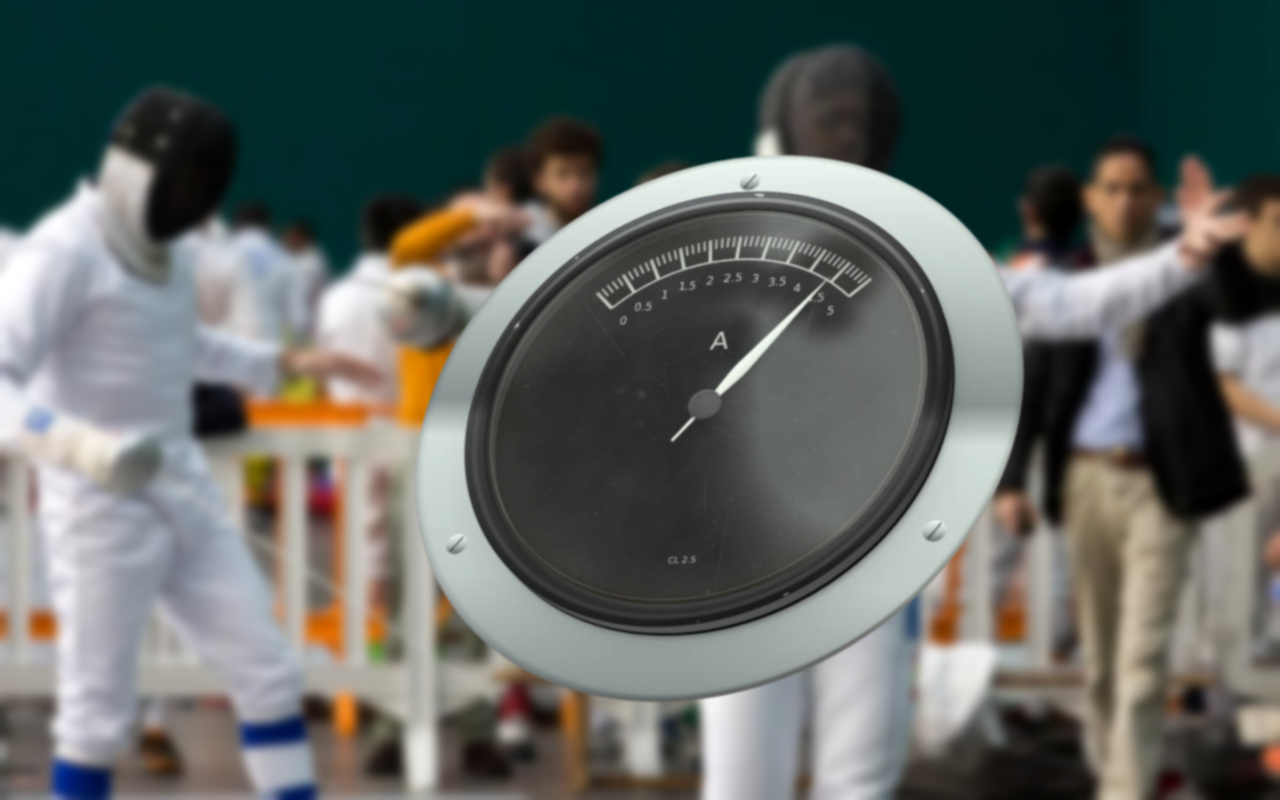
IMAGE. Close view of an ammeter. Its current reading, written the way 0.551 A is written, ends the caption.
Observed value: 4.5 A
